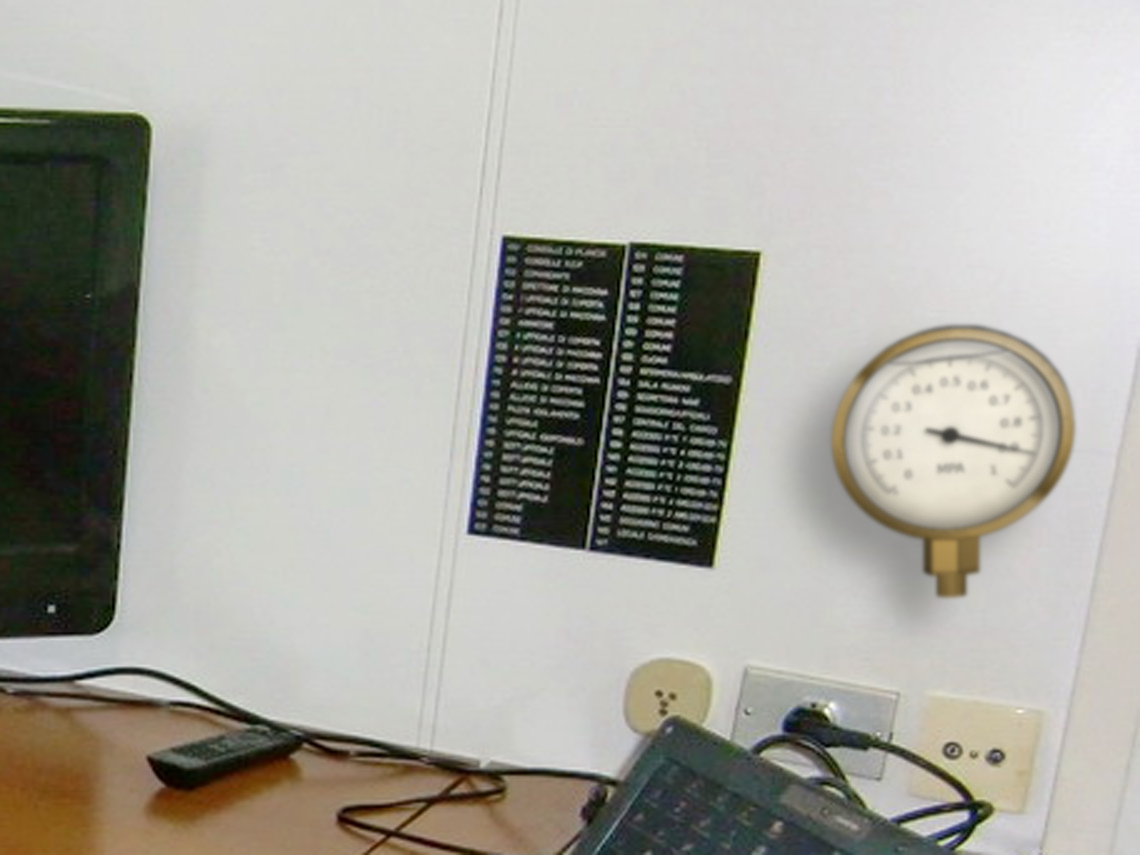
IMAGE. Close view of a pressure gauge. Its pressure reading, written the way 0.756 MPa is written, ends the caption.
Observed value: 0.9 MPa
